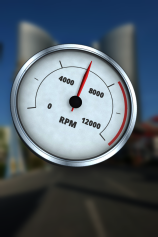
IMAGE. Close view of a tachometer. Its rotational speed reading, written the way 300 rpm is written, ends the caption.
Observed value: 6000 rpm
